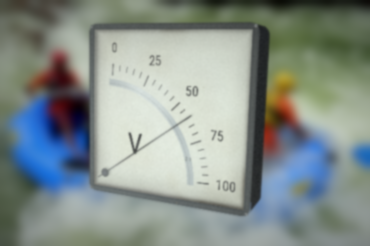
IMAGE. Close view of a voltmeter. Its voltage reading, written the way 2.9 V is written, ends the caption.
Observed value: 60 V
